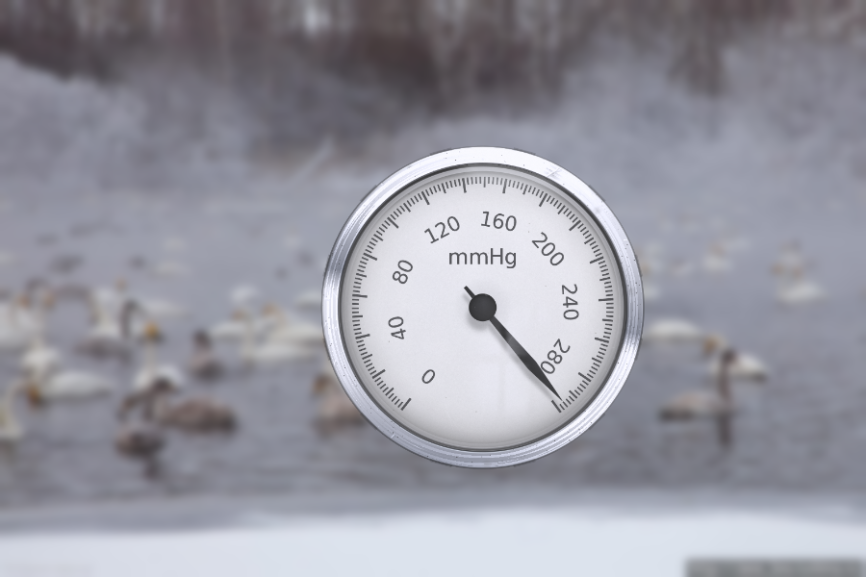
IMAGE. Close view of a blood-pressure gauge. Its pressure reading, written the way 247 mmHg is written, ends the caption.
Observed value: 296 mmHg
